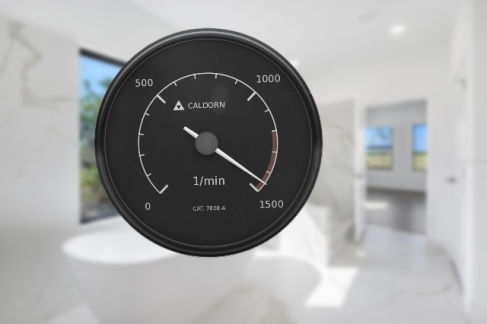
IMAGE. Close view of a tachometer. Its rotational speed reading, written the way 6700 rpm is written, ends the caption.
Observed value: 1450 rpm
